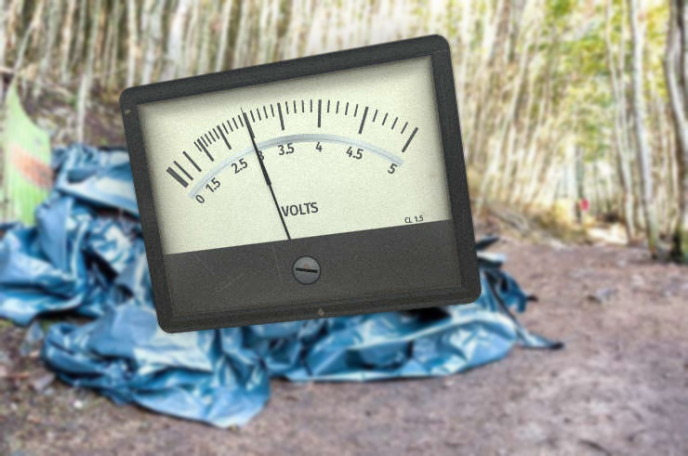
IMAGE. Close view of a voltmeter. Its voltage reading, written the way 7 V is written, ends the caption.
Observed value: 3 V
